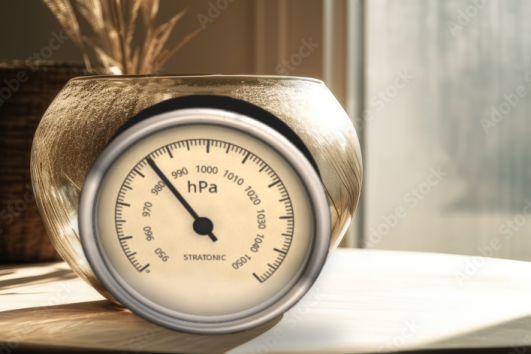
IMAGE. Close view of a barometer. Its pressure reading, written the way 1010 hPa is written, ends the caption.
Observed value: 985 hPa
